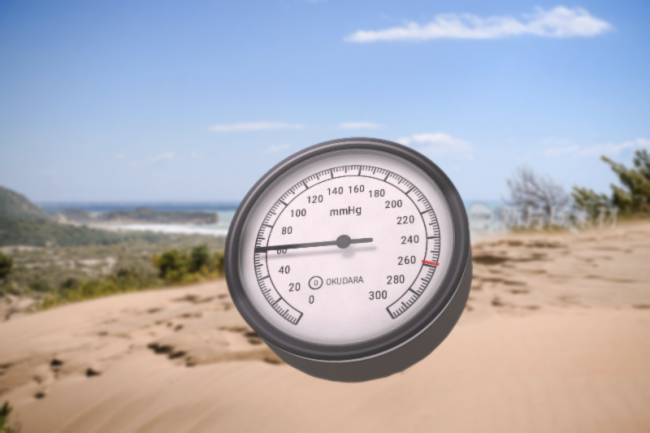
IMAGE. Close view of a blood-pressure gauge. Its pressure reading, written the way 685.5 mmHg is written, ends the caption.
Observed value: 60 mmHg
